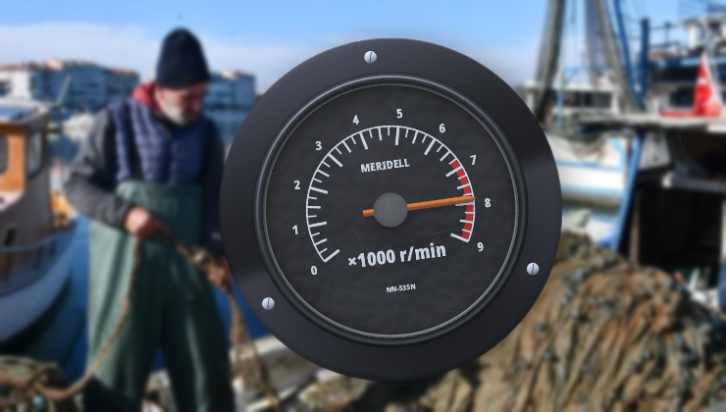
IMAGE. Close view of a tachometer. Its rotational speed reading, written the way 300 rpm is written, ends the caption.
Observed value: 7875 rpm
